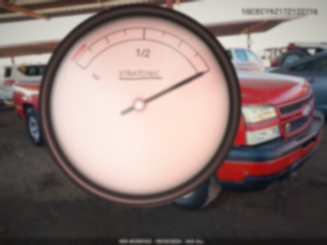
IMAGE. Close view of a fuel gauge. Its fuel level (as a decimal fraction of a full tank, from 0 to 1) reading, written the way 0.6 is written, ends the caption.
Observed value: 1
